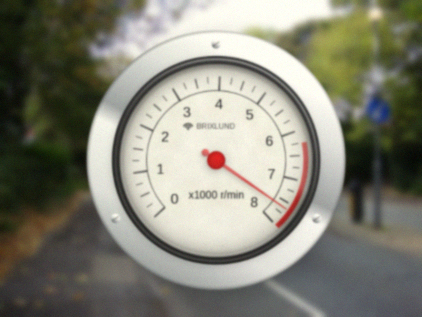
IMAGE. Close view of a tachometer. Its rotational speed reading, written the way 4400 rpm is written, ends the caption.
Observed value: 7625 rpm
